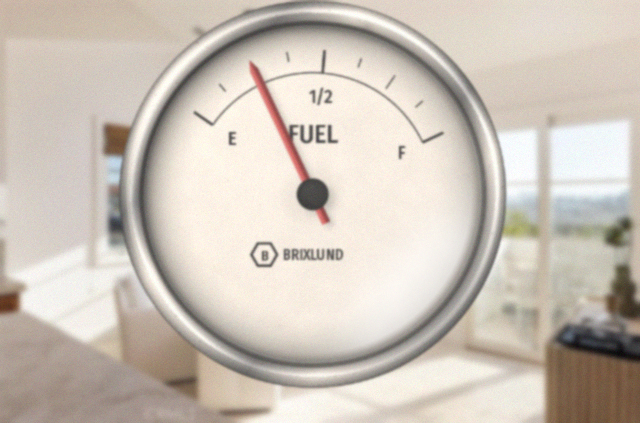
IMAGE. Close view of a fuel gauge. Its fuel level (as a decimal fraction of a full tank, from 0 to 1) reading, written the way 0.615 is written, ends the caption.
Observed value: 0.25
